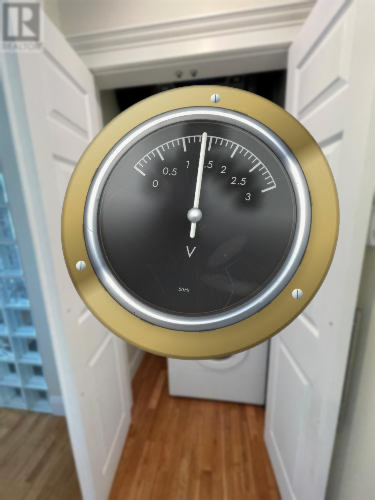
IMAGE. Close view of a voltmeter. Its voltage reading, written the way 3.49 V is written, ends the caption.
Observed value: 1.4 V
